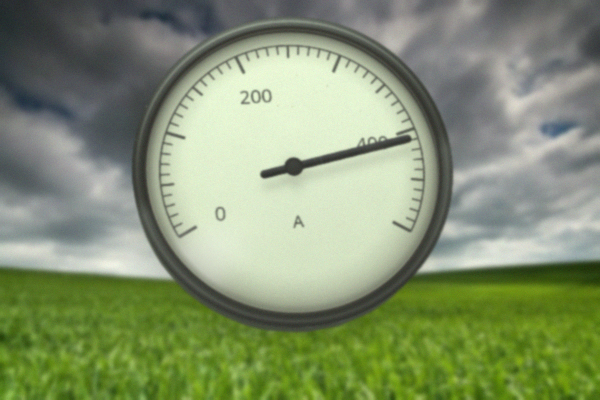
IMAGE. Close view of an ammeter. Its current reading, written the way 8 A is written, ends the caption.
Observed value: 410 A
